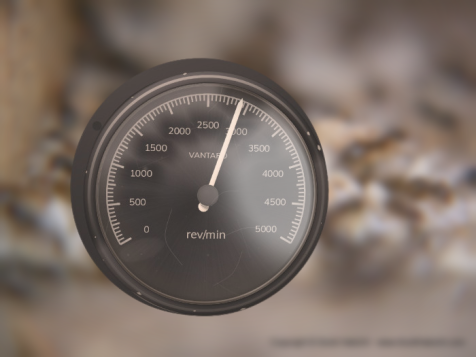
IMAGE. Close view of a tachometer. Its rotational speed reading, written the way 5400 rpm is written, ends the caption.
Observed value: 2900 rpm
